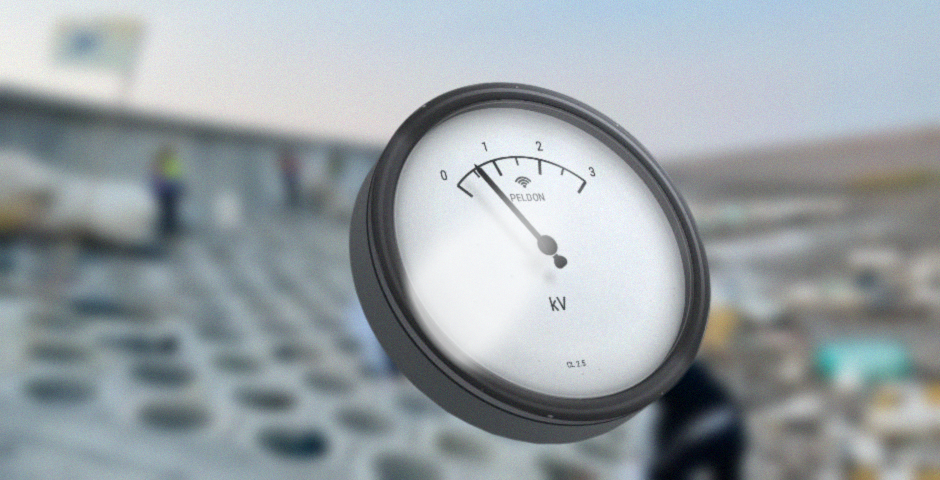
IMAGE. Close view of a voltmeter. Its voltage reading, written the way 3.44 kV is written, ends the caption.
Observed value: 0.5 kV
